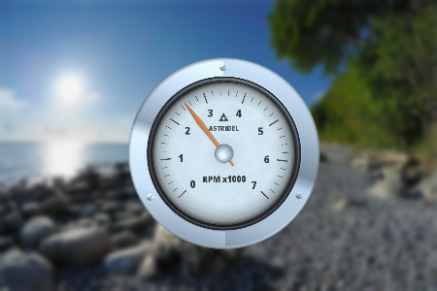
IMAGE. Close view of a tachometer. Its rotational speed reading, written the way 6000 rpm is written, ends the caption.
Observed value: 2500 rpm
